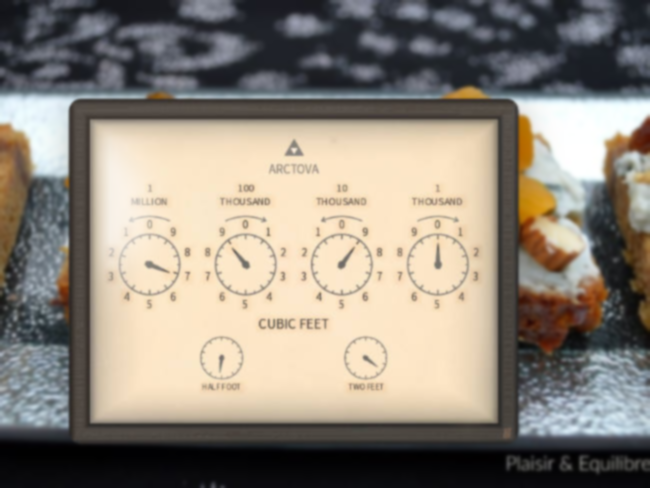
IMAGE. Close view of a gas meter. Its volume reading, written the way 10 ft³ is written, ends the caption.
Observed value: 689000 ft³
